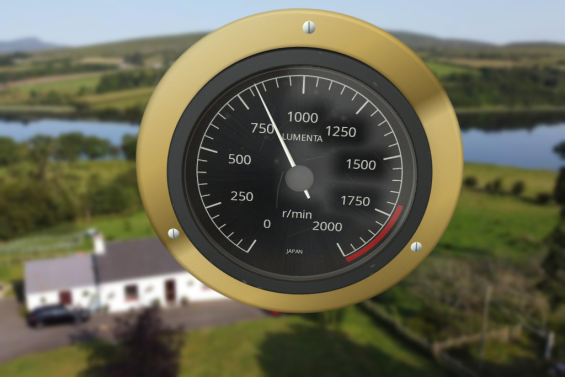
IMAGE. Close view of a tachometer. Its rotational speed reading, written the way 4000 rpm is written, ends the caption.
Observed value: 825 rpm
